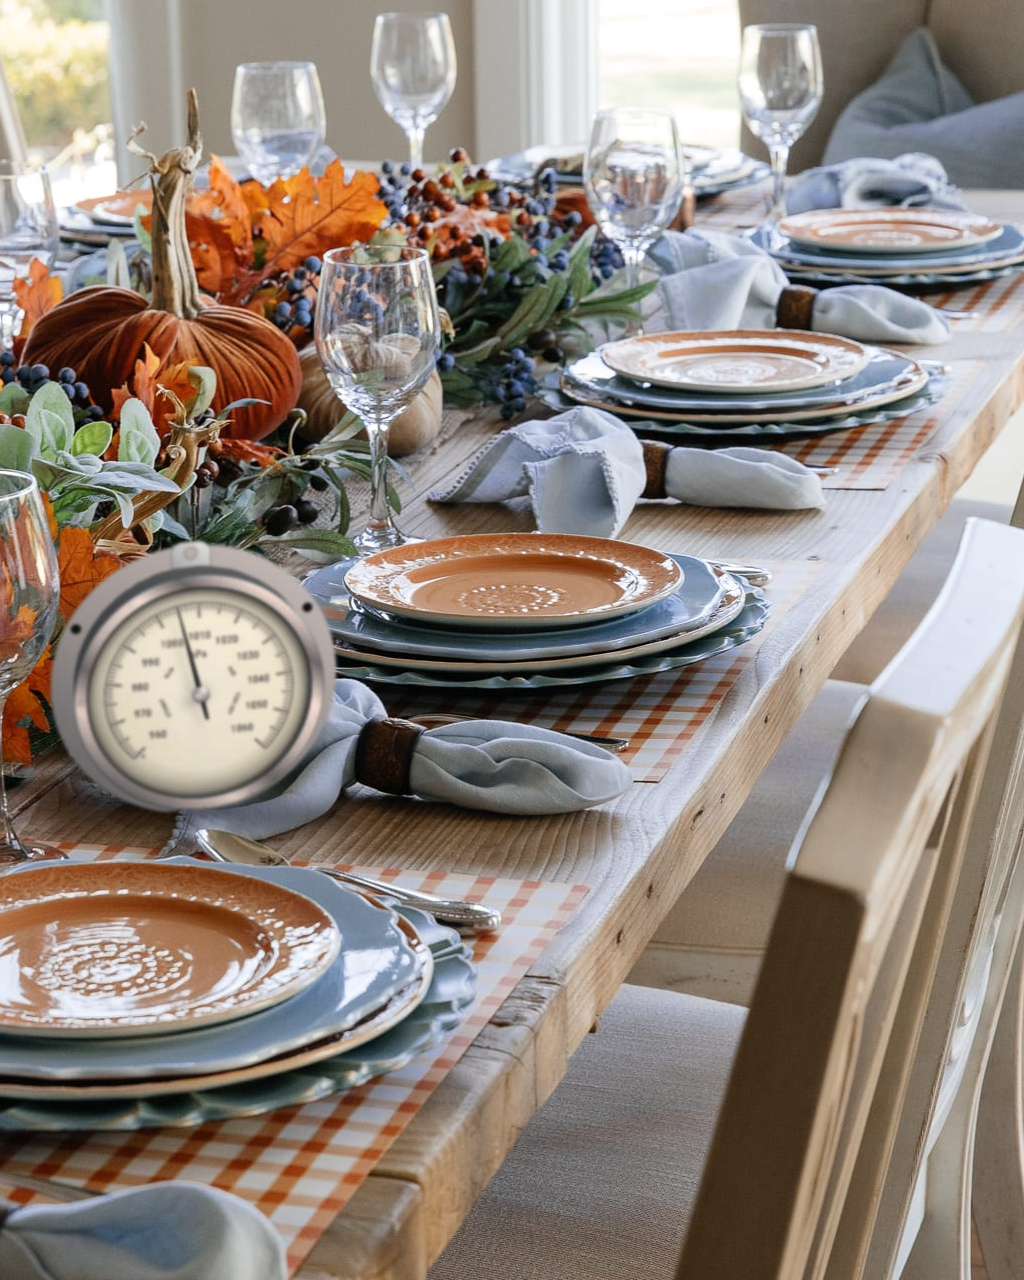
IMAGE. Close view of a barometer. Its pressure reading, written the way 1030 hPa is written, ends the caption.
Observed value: 1005 hPa
